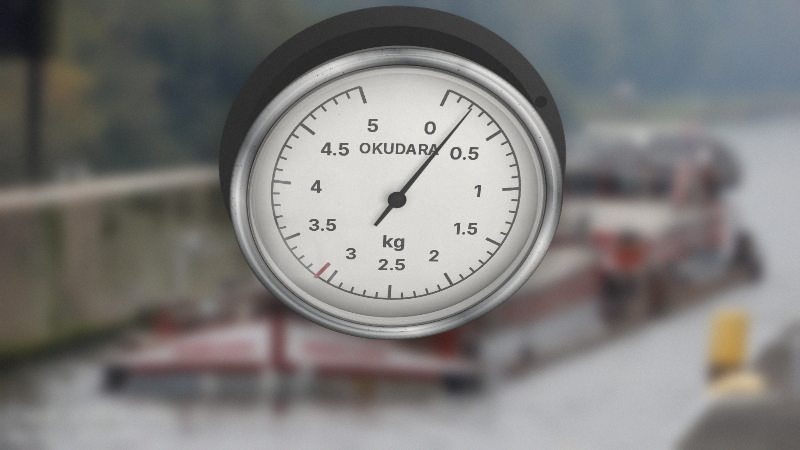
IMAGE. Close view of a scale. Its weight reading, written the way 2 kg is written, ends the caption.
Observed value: 0.2 kg
